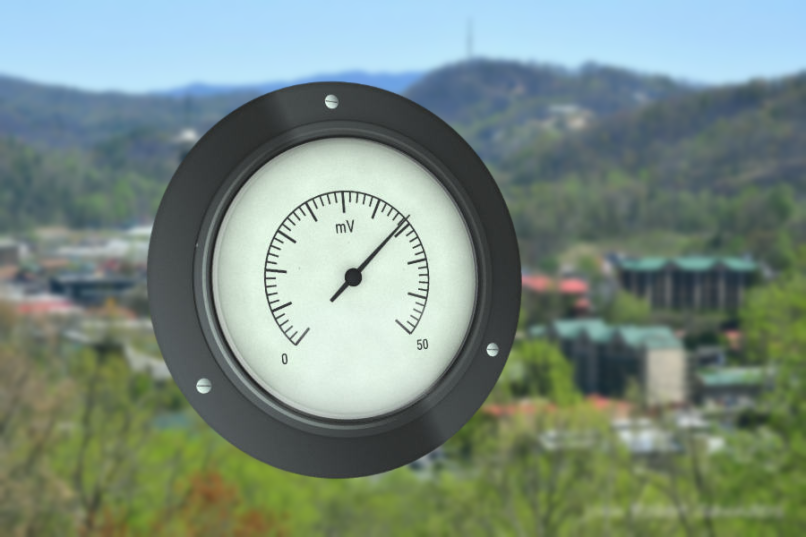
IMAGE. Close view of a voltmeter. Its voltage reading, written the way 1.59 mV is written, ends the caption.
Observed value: 34 mV
